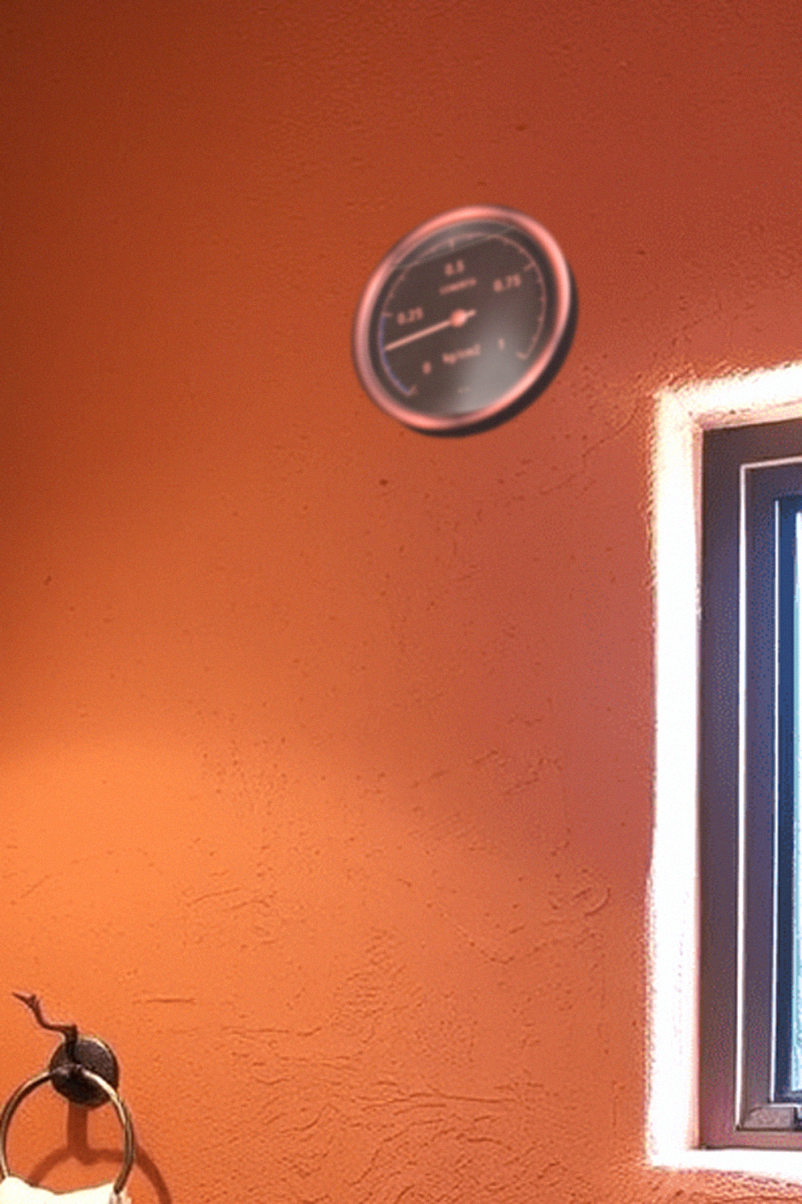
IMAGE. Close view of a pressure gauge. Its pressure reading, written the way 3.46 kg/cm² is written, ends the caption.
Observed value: 0.15 kg/cm²
